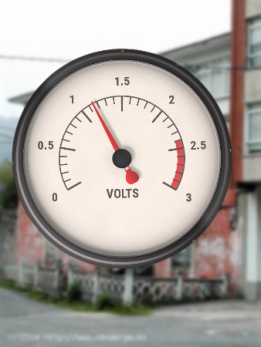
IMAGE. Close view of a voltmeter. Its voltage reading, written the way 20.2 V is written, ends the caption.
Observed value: 1.15 V
